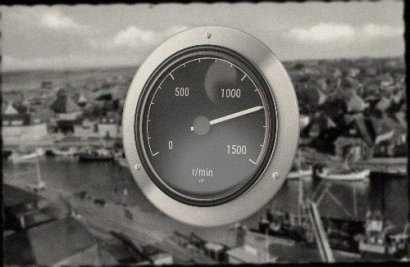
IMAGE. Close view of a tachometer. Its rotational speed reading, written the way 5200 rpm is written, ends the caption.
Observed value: 1200 rpm
